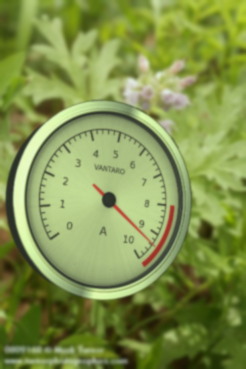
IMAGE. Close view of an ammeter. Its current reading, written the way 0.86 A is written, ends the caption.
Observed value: 9.4 A
